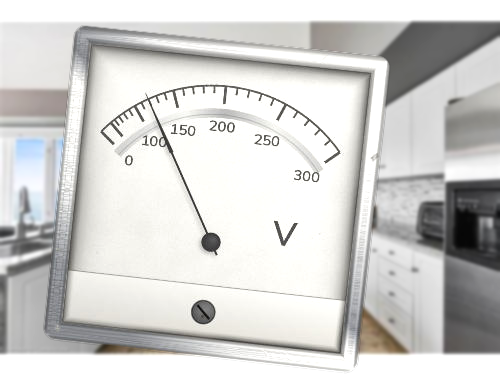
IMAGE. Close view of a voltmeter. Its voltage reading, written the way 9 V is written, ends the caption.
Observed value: 120 V
